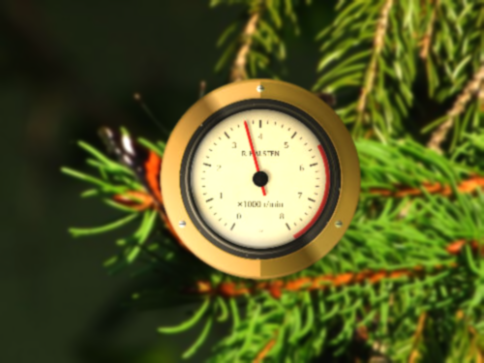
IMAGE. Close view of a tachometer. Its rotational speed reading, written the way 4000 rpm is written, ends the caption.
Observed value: 3600 rpm
